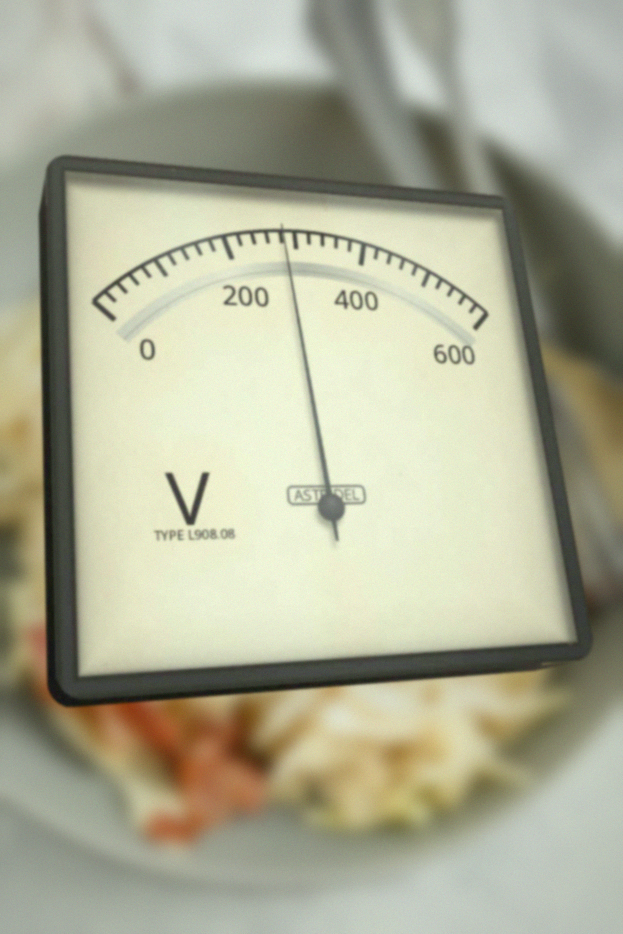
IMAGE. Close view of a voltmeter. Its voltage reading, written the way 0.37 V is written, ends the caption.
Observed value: 280 V
